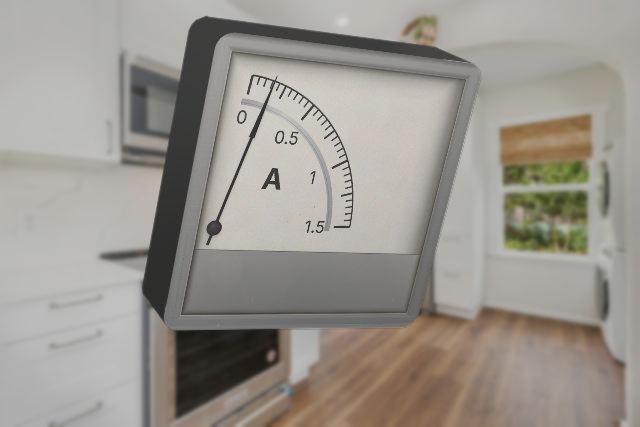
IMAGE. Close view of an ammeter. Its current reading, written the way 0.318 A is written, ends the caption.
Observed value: 0.15 A
